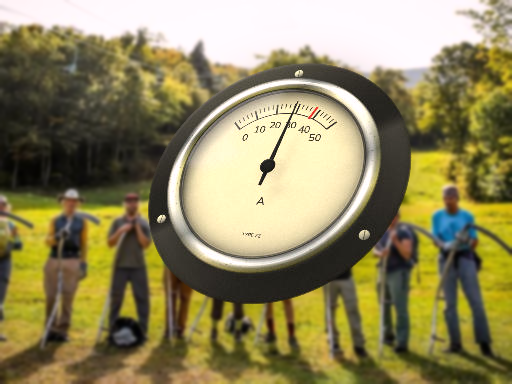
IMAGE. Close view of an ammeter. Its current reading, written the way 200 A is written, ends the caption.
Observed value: 30 A
